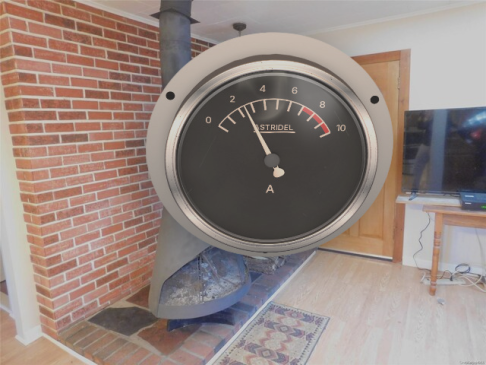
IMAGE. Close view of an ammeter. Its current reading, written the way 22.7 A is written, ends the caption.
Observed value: 2.5 A
